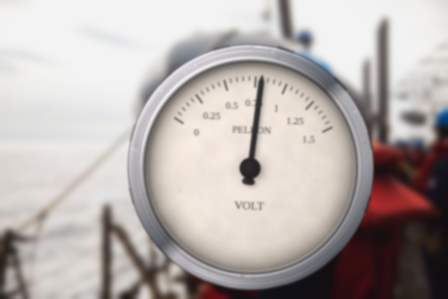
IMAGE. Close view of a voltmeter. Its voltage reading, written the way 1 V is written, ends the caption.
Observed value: 0.8 V
